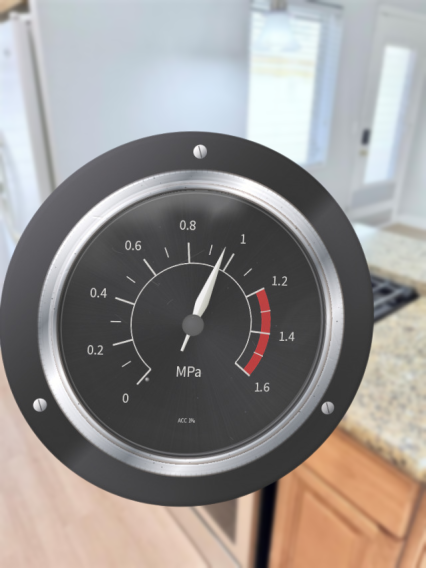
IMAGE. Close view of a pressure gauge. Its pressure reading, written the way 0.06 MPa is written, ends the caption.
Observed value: 0.95 MPa
